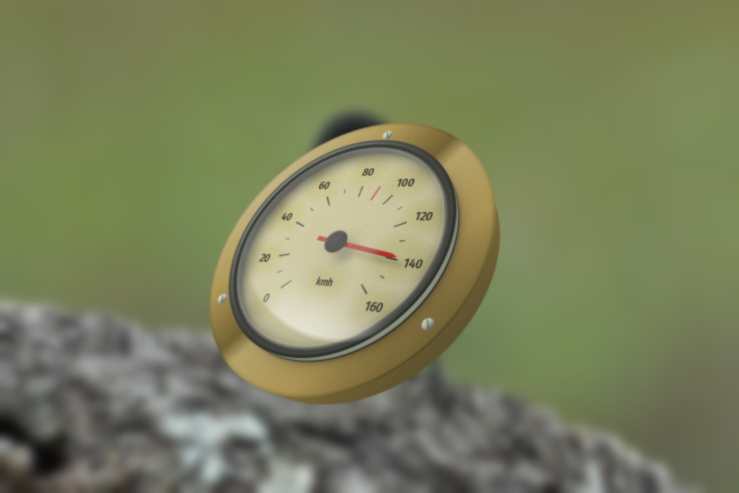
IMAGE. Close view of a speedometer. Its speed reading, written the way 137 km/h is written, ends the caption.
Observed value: 140 km/h
